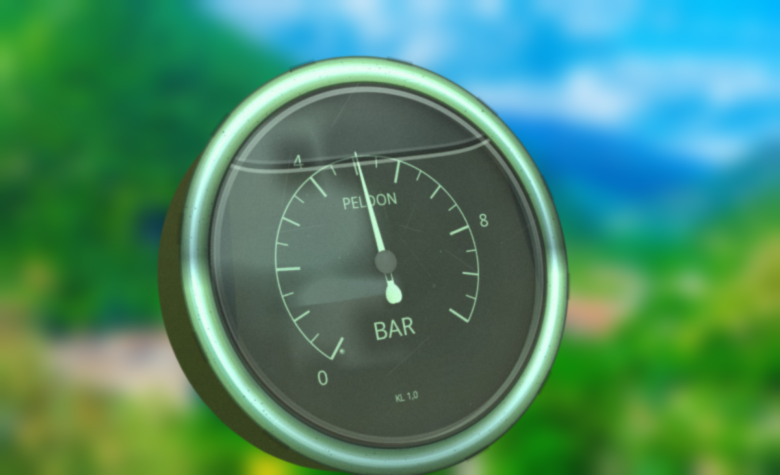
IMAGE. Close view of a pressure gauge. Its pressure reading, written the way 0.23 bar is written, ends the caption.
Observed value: 5 bar
